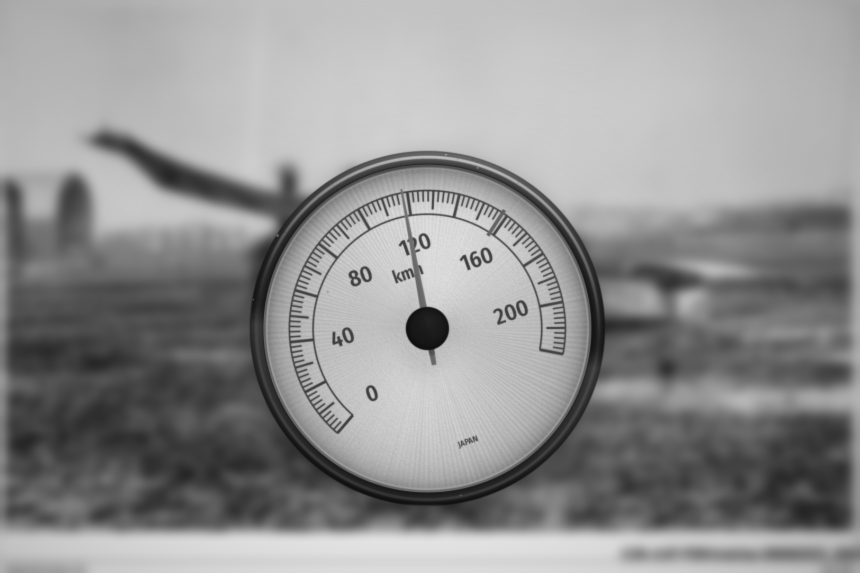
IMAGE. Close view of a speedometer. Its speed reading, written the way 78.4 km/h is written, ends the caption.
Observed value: 118 km/h
